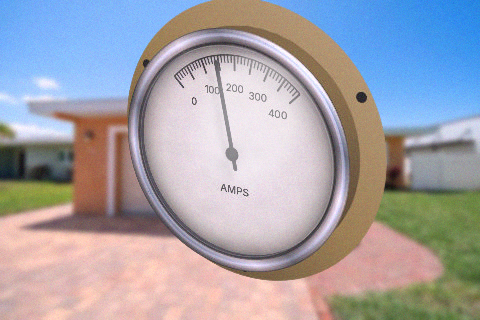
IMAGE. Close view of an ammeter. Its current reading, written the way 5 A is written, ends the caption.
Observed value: 150 A
